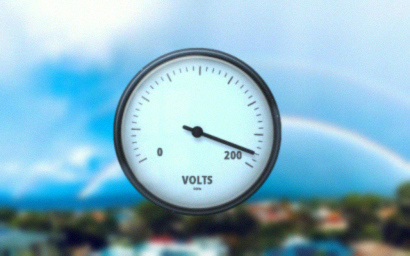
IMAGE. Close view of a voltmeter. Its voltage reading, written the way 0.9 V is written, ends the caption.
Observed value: 190 V
